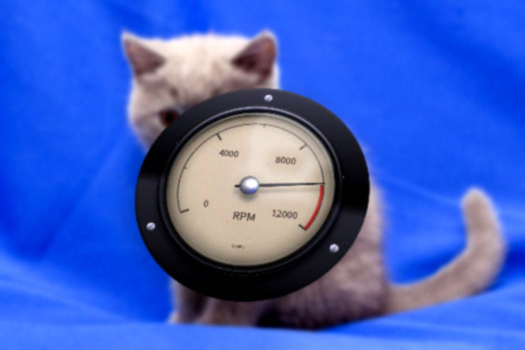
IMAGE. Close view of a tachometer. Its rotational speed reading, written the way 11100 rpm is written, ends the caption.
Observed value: 10000 rpm
